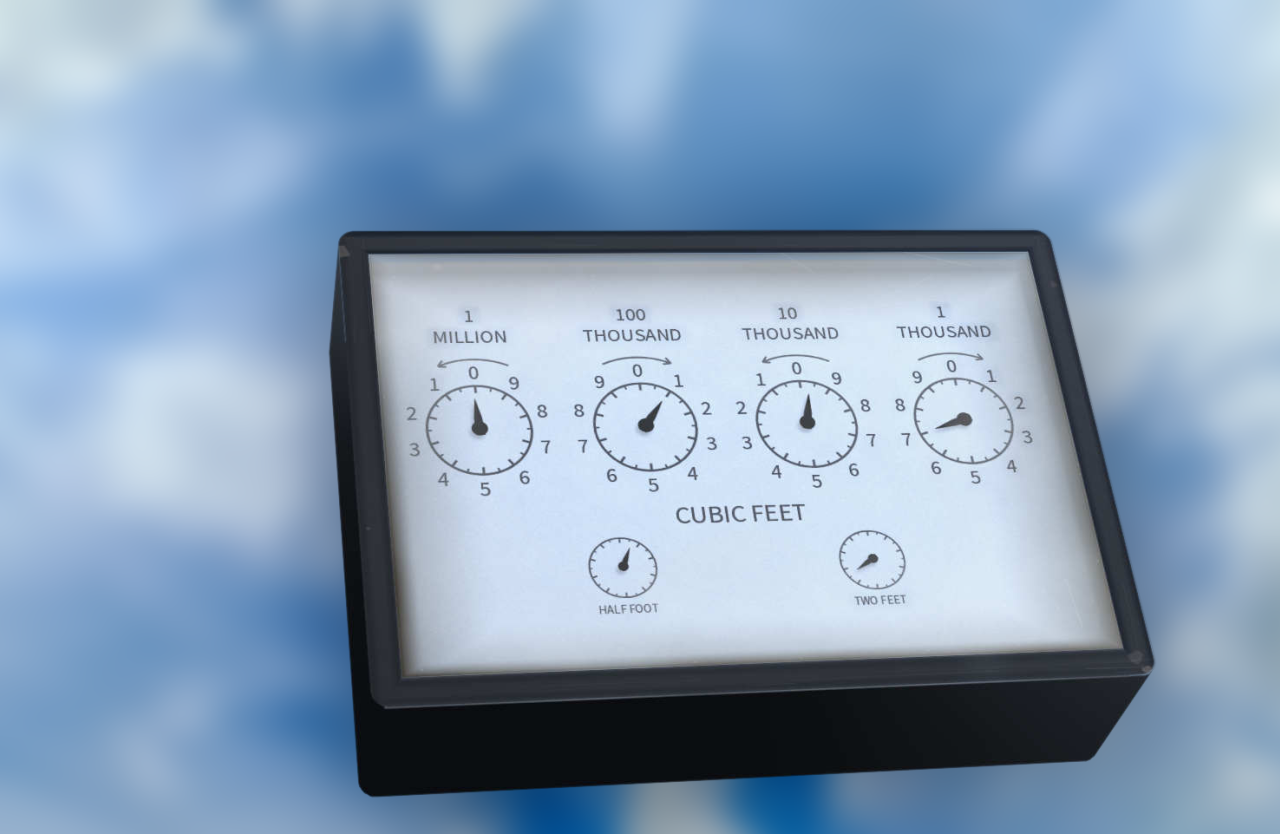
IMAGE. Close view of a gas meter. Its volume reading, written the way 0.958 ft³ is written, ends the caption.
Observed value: 9700 ft³
